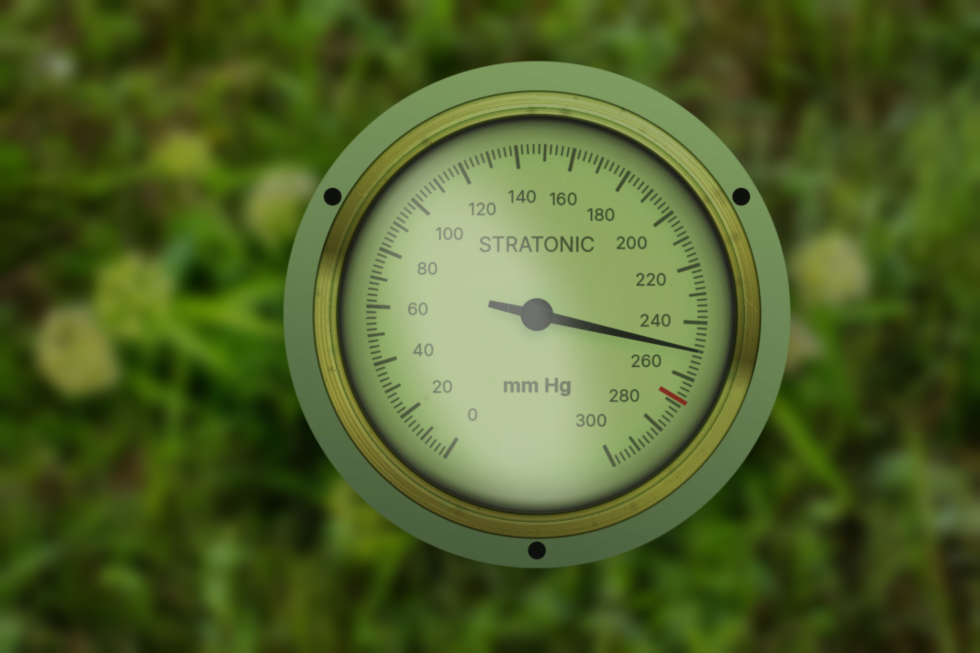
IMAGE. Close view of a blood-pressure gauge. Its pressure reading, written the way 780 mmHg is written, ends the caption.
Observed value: 250 mmHg
